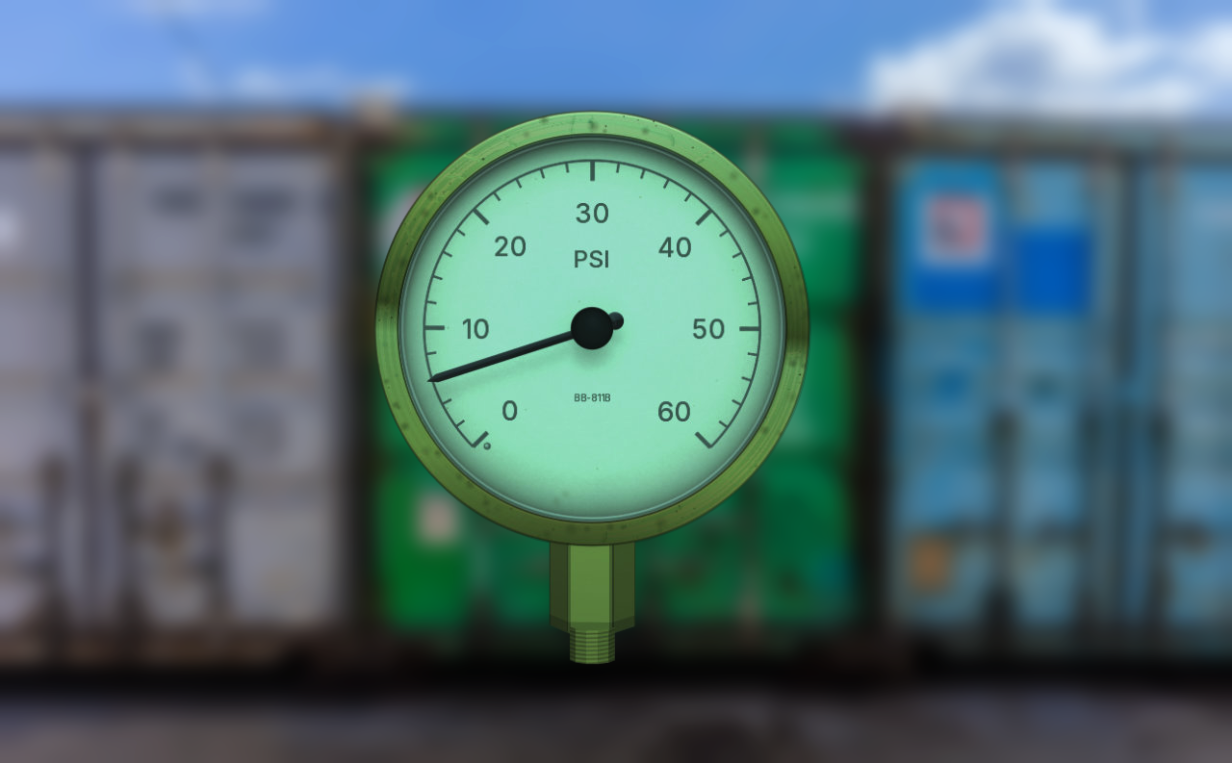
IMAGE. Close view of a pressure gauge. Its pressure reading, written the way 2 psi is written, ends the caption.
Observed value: 6 psi
